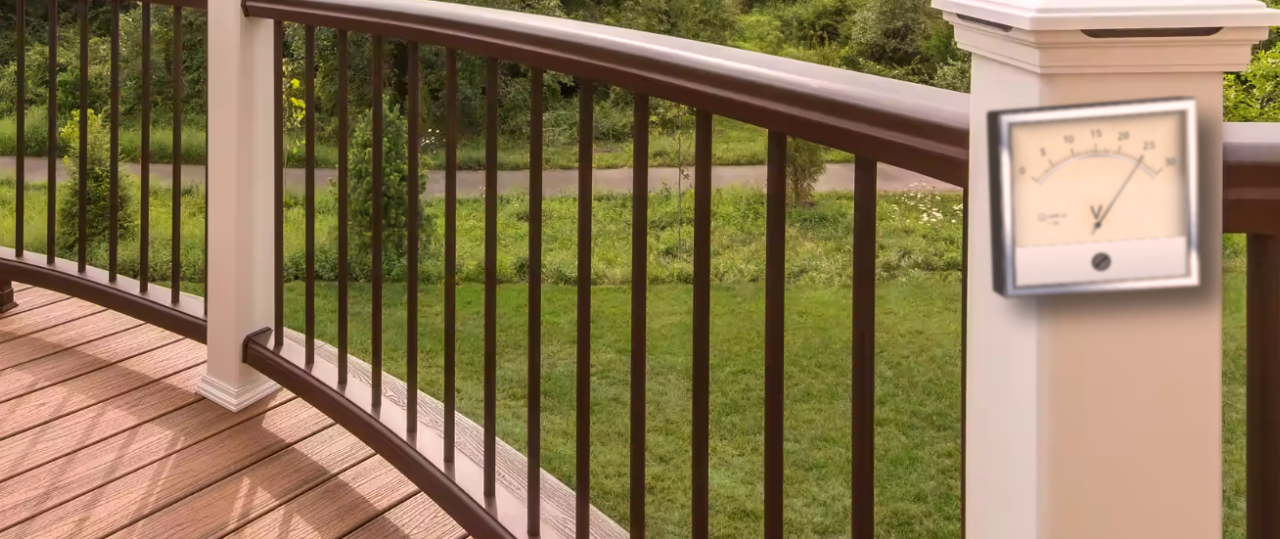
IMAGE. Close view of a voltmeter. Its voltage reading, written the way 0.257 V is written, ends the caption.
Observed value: 25 V
